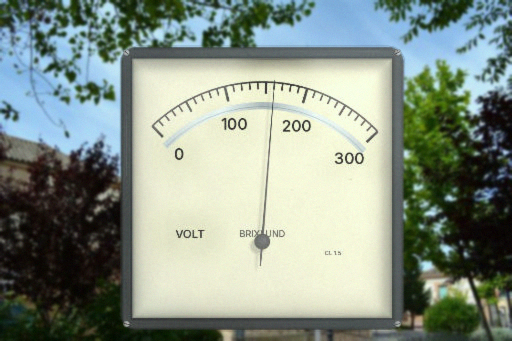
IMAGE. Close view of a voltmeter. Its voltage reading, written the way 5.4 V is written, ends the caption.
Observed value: 160 V
